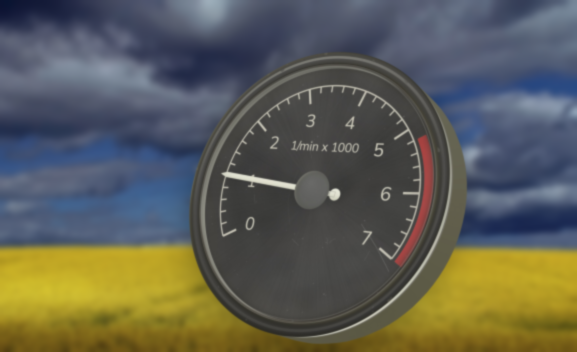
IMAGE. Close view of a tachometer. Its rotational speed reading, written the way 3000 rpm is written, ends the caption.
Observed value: 1000 rpm
